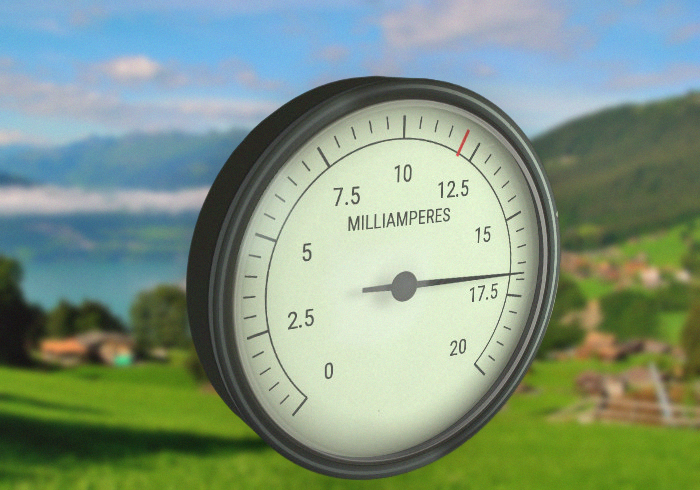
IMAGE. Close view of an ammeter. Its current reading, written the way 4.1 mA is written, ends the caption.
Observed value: 16.75 mA
